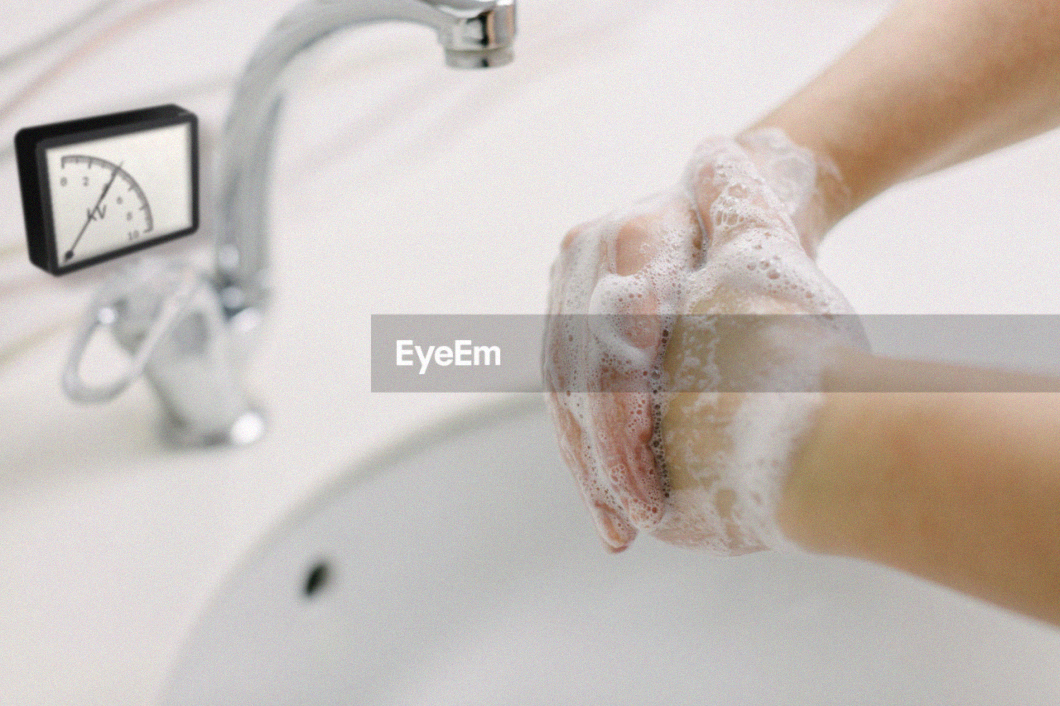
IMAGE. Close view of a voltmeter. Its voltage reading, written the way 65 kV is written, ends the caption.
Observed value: 4 kV
